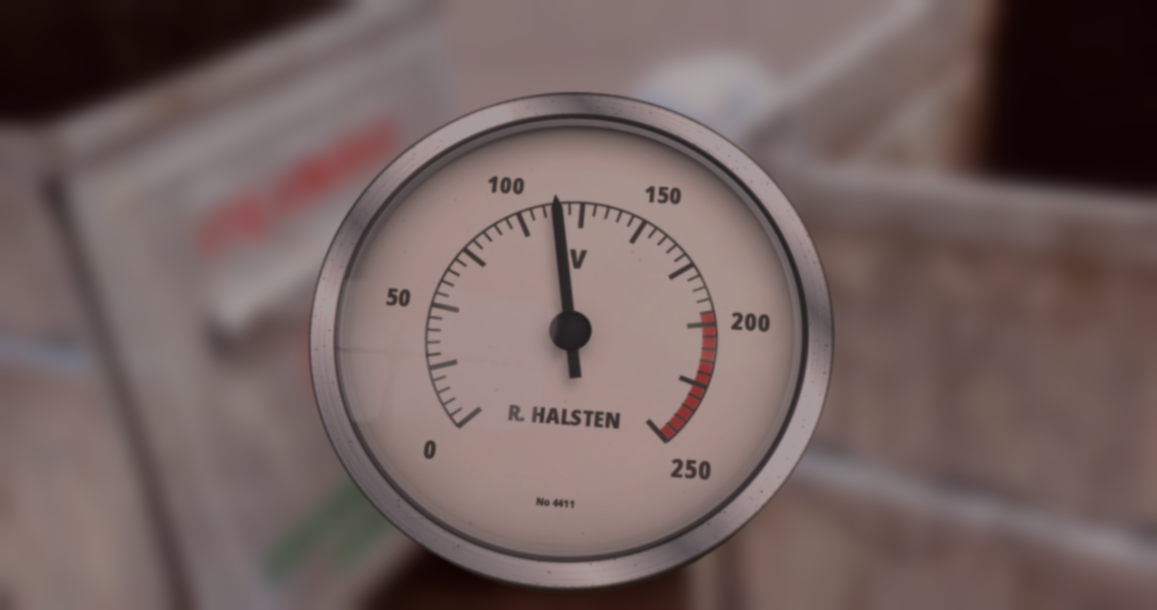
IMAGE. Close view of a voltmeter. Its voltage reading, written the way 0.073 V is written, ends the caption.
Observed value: 115 V
